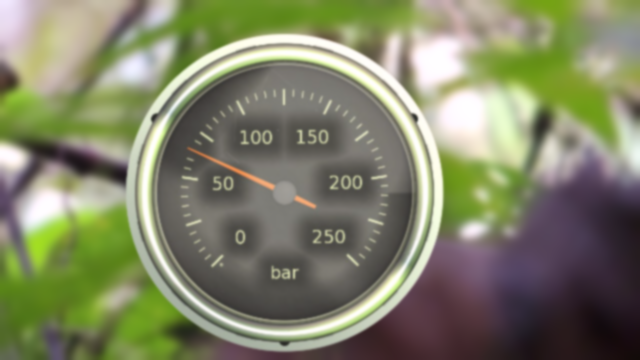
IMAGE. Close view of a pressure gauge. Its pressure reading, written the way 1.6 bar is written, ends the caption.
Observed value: 65 bar
